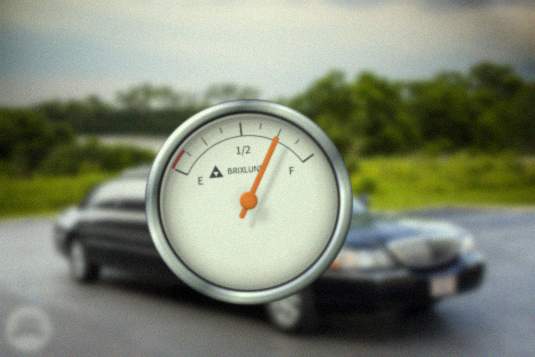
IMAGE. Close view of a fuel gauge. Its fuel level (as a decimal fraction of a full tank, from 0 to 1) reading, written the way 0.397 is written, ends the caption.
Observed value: 0.75
